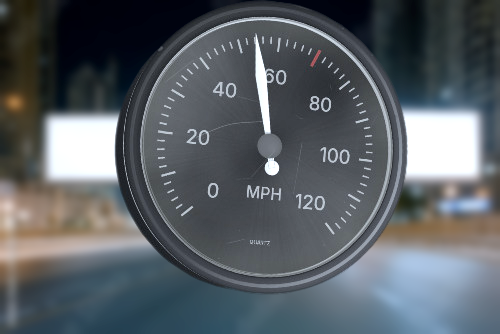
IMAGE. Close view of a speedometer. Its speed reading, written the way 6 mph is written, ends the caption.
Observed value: 54 mph
